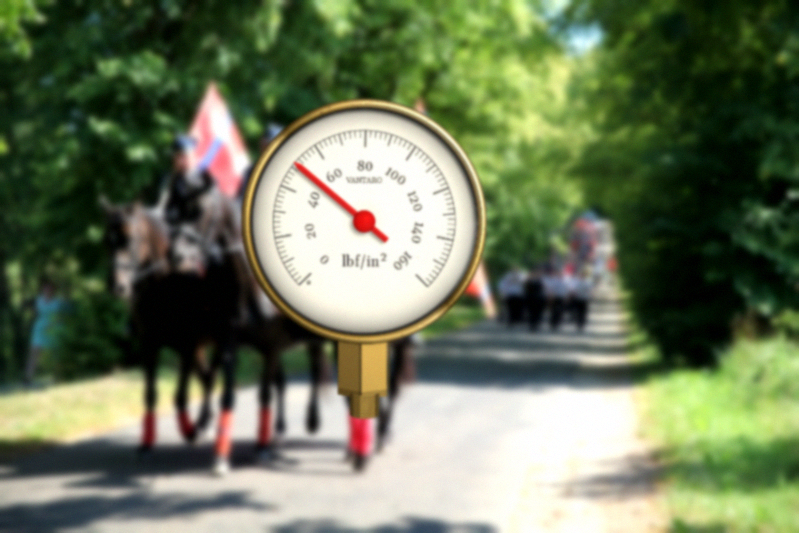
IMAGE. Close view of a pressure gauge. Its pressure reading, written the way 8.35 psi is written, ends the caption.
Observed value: 50 psi
